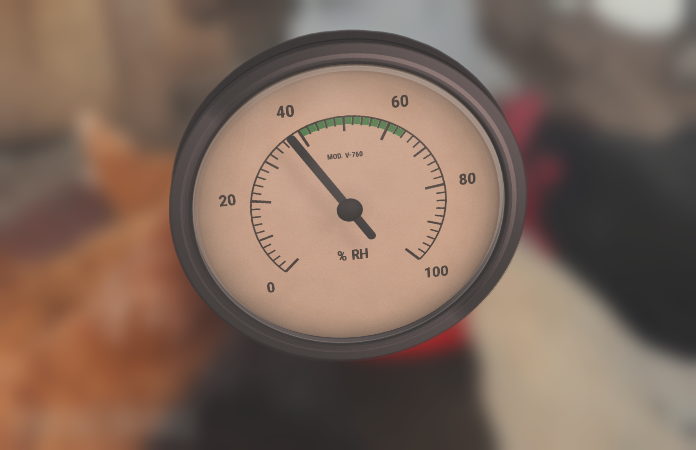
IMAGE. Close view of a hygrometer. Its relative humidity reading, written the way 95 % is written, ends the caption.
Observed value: 38 %
